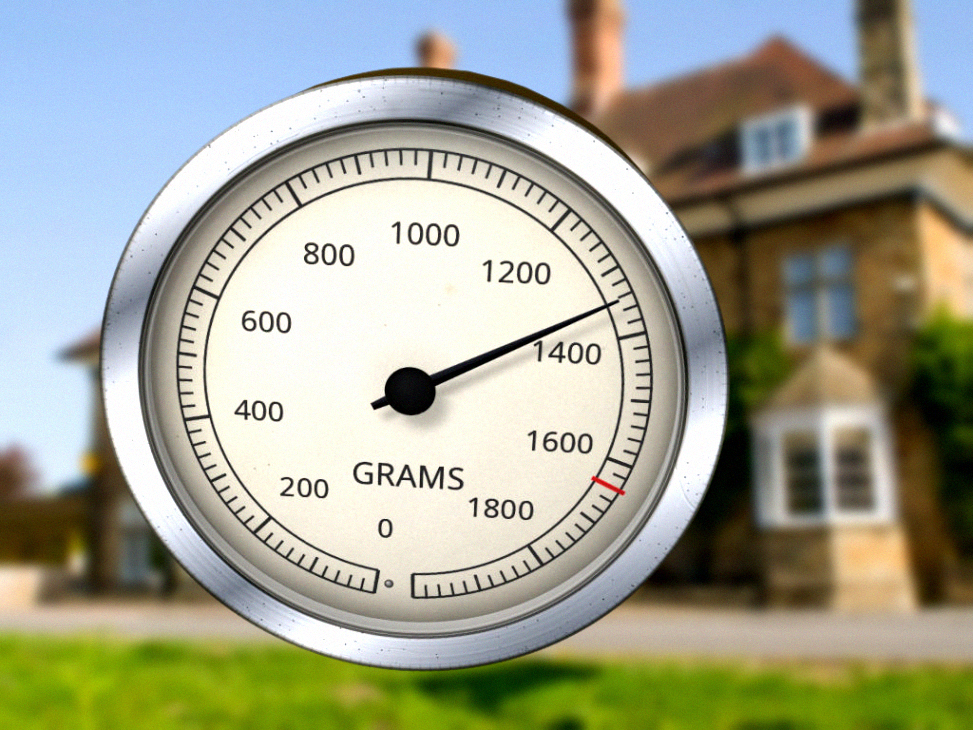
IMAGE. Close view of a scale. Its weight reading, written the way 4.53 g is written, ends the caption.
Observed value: 1340 g
